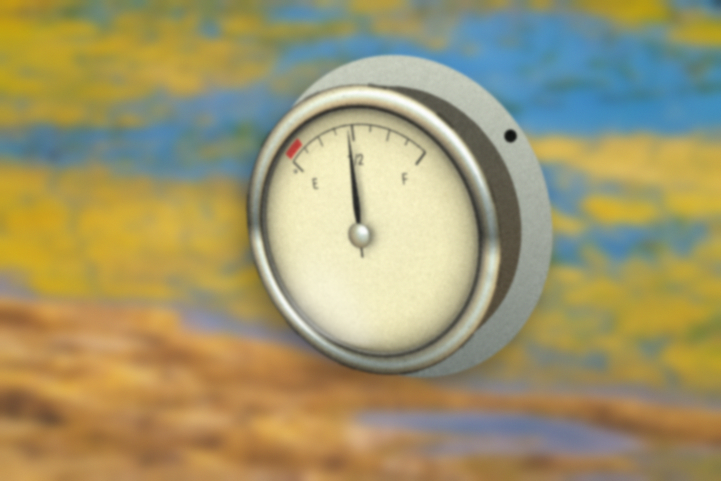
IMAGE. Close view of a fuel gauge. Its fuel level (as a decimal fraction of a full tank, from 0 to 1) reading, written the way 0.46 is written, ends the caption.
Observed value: 0.5
